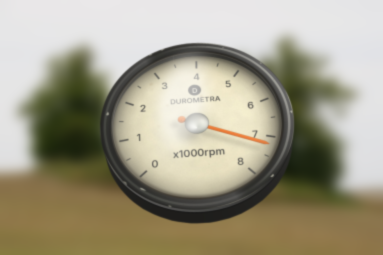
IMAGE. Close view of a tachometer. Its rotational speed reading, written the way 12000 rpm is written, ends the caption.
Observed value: 7250 rpm
